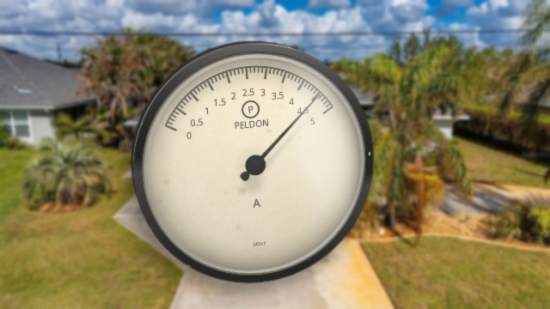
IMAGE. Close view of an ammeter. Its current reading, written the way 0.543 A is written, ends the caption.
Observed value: 4.5 A
